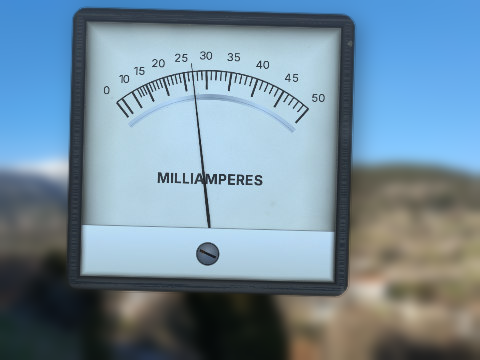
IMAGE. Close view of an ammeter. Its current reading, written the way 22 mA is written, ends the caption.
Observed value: 27 mA
